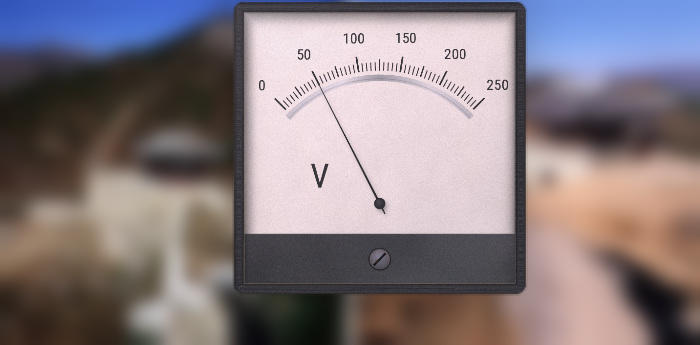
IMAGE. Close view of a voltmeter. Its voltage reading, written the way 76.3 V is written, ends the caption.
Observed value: 50 V
